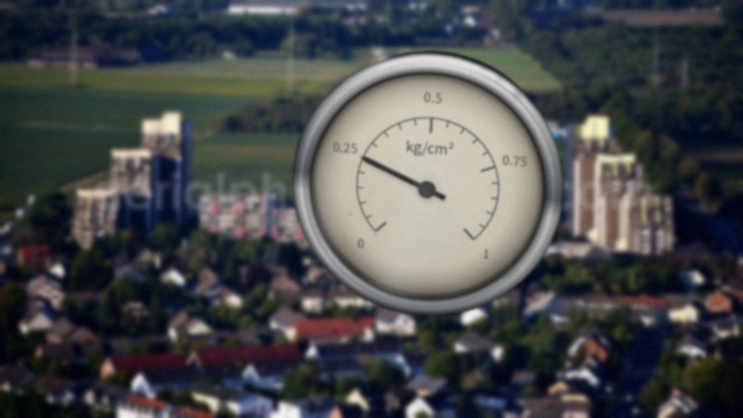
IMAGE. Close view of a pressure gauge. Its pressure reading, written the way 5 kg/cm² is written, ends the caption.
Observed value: 0.25 kg/cm²
